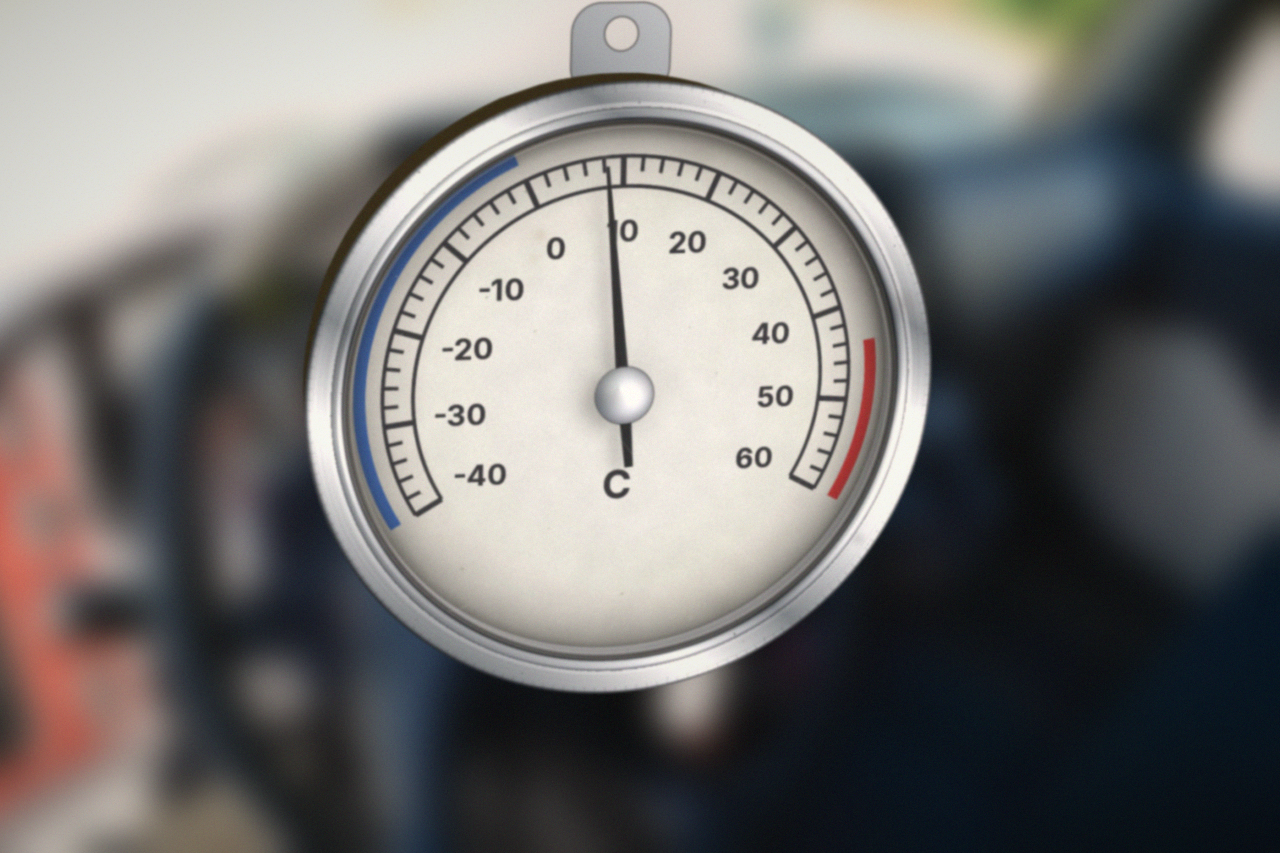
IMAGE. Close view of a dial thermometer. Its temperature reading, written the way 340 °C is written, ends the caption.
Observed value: 8 °C
